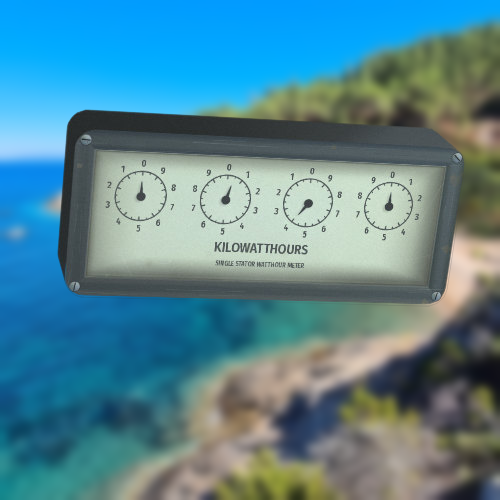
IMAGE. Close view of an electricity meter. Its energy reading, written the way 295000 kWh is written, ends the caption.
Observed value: 40 kWh
